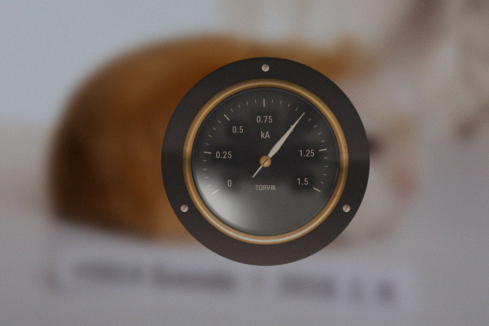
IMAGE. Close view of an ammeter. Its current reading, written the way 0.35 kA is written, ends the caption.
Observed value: 1 kA
